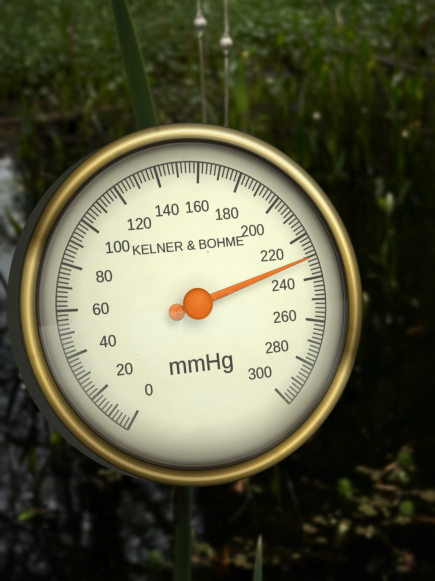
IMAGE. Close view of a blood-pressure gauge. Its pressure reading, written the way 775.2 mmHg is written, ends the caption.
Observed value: 230 mmHg
